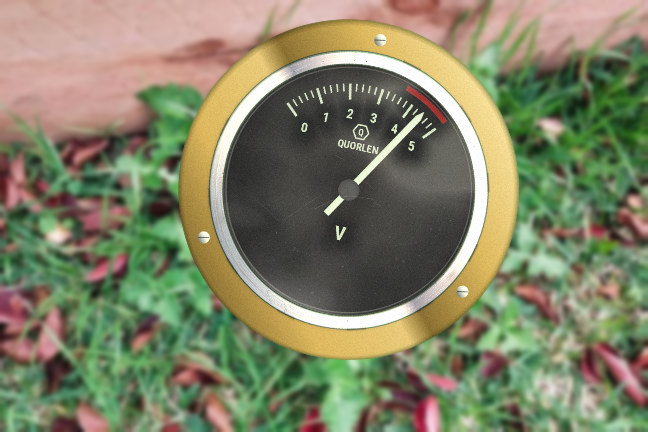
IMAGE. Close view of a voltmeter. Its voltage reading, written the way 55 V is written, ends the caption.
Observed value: 4.4 V
